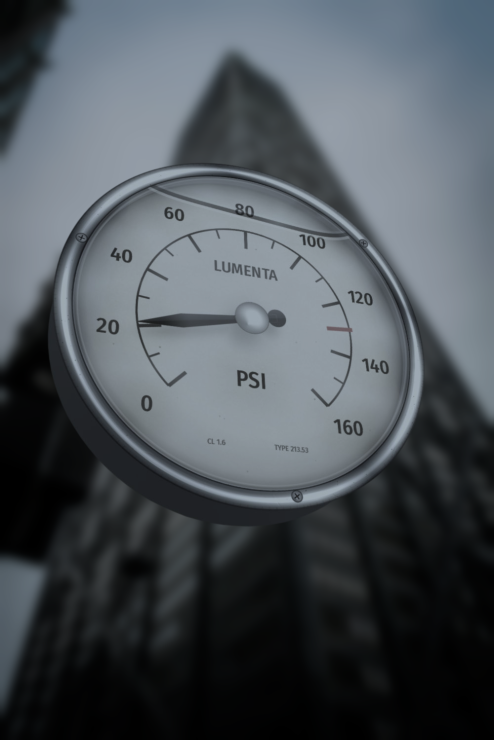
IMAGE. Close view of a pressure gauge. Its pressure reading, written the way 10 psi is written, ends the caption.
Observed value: 20 psi
